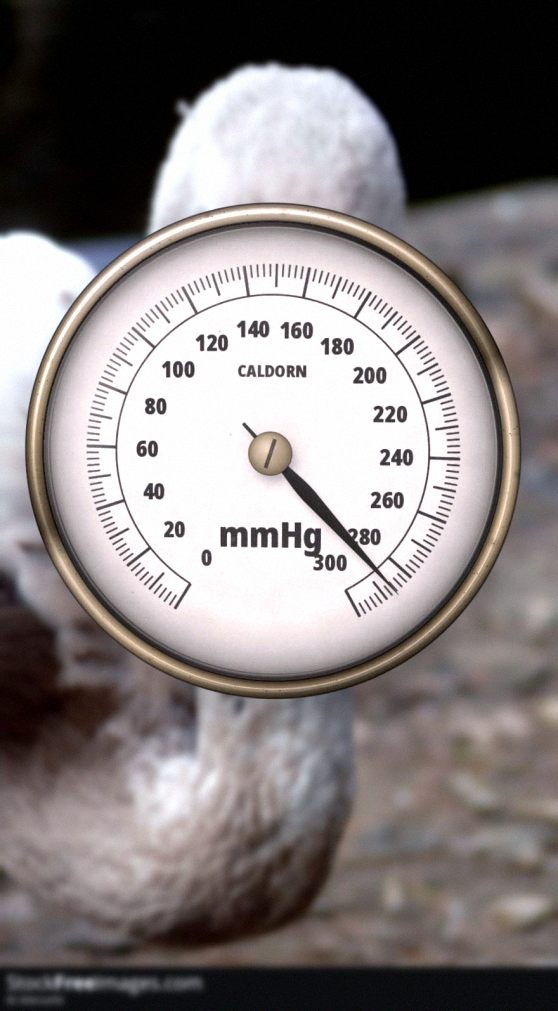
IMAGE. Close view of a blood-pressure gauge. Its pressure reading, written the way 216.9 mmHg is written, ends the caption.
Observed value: 286 mmHg
